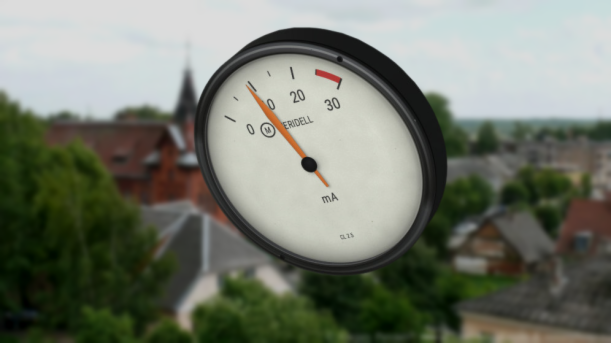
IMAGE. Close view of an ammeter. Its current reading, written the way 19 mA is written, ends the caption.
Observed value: 10 mA
